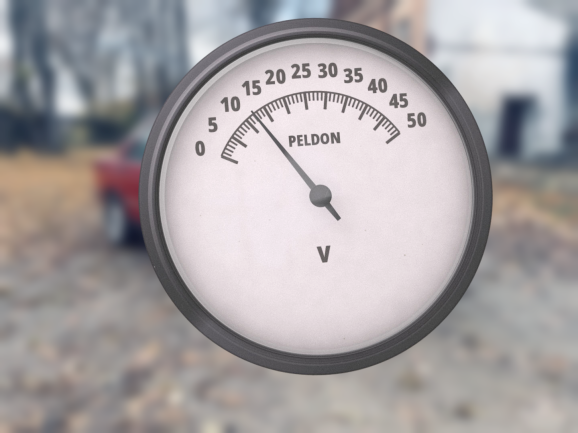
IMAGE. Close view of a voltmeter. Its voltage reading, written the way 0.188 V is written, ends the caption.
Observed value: 12 V
